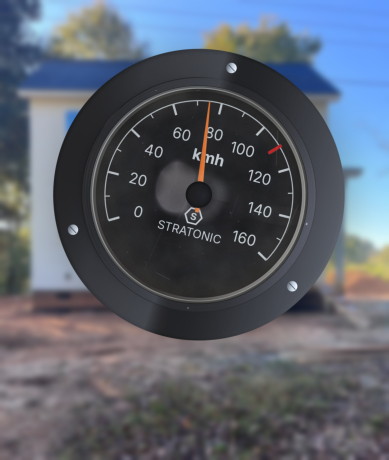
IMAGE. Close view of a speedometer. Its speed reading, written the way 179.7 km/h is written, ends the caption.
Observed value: 75 km/h
